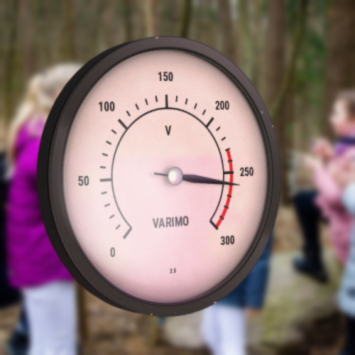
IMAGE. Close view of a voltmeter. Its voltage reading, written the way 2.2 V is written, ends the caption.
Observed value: 260 V
